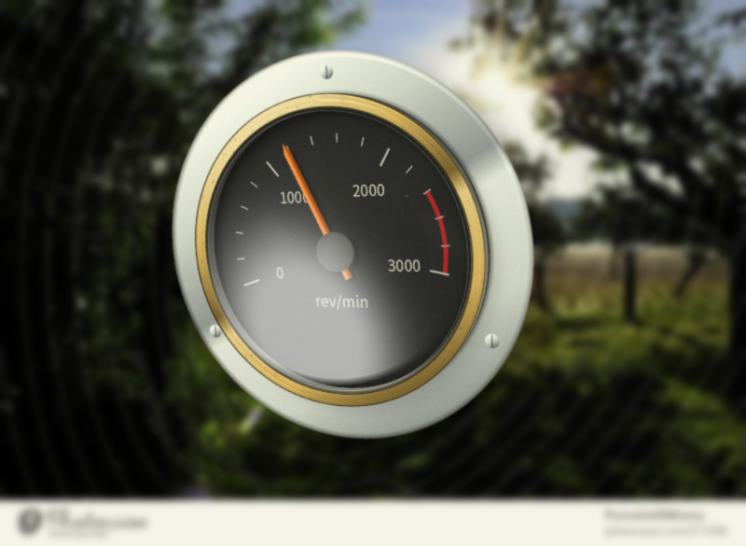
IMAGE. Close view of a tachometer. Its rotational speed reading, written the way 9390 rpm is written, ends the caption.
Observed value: 1200 rpm
